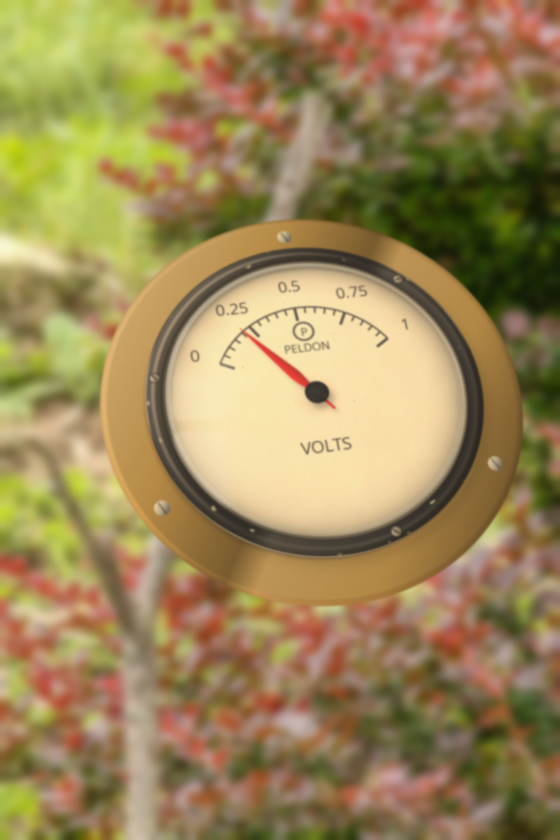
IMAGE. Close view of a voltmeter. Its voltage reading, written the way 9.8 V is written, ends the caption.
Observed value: 0.2 V
